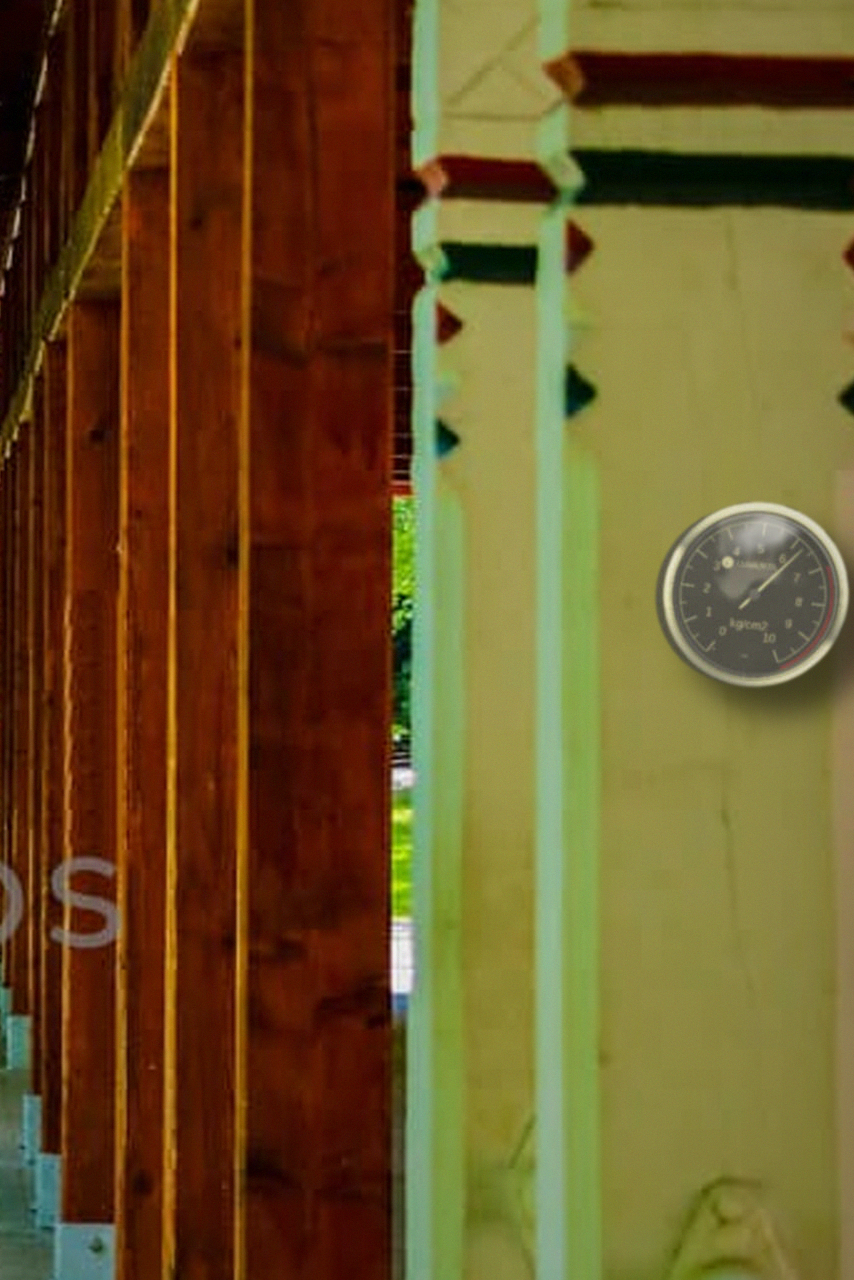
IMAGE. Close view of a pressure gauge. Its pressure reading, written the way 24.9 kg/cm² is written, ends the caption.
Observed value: 6.25 kg/cm²
